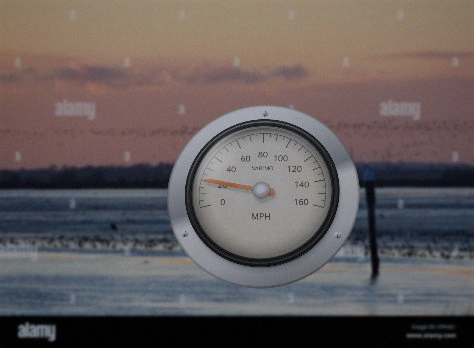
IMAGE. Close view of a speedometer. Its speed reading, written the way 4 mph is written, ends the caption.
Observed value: 20 mph
